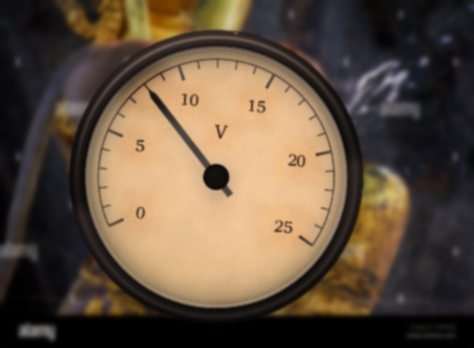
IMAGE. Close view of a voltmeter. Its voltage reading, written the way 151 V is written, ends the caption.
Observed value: 8 V
